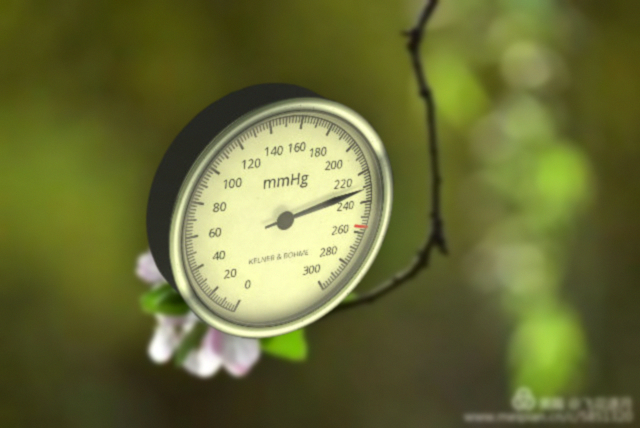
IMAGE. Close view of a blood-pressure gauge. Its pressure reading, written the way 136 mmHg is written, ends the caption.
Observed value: 230 mmHg
